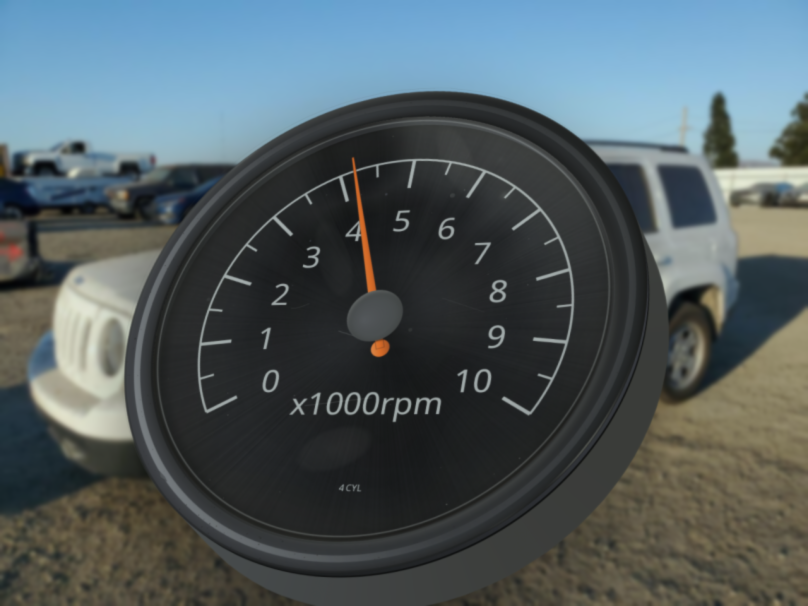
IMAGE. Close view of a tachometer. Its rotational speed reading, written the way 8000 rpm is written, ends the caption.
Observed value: 4250 rpm
